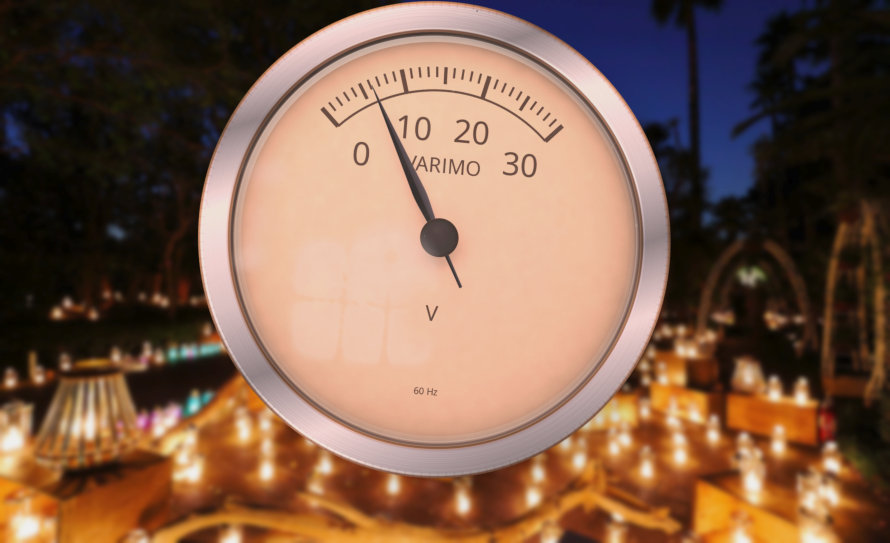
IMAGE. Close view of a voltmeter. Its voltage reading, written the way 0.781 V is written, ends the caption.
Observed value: 6 V
